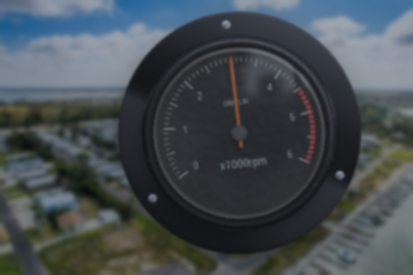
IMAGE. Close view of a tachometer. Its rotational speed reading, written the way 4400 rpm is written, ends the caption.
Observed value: 3000 rpm
